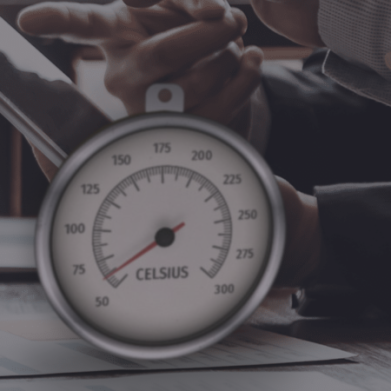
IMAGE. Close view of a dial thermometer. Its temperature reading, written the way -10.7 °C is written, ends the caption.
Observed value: 62.5 °C
